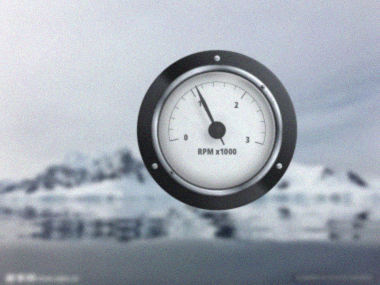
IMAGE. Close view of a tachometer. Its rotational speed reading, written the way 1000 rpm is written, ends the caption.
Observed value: 1100 rpm
